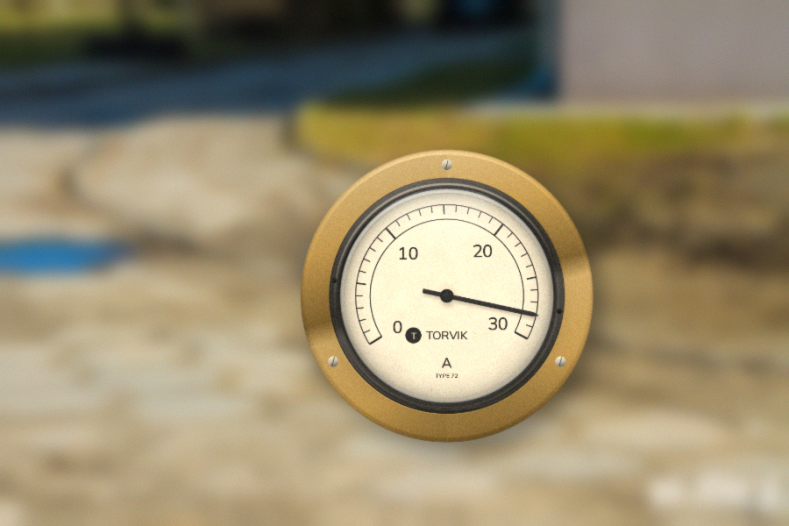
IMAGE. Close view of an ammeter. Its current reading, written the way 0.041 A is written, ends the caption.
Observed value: 28 A
